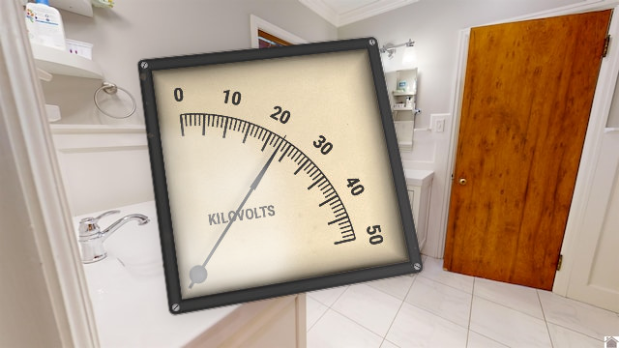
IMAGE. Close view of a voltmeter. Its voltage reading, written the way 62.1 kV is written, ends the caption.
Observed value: 23 kV
